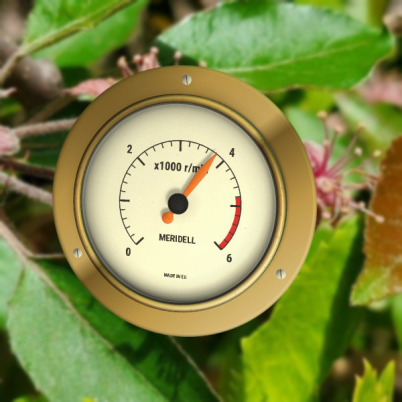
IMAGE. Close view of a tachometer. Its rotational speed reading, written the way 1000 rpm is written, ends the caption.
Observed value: 3800 rpm
